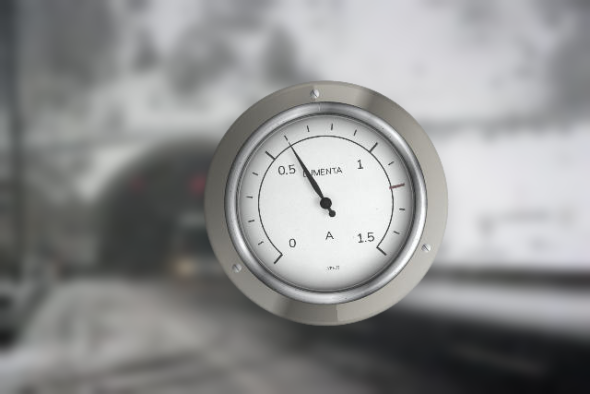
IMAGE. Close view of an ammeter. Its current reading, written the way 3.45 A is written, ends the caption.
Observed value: 0.6 A
